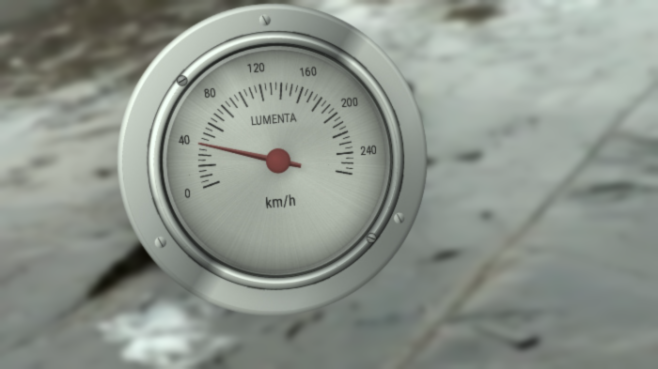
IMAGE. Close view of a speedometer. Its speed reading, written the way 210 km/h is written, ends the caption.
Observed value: 40 km/h
